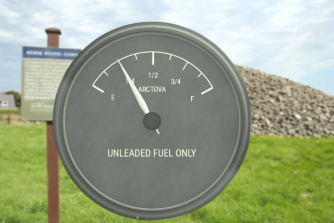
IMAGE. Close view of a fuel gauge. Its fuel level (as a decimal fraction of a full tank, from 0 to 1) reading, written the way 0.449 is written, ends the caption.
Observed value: 0.25
